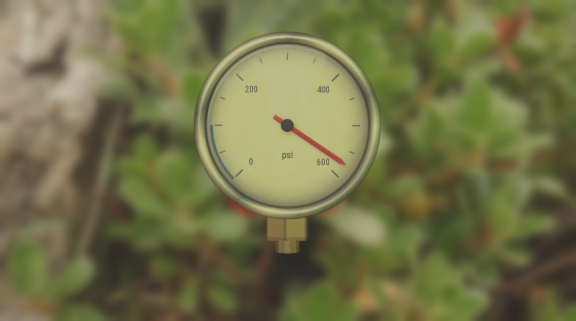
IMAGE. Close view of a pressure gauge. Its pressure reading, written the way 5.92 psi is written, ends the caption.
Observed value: 575 psi
